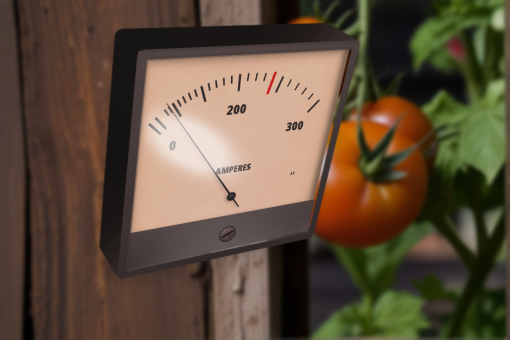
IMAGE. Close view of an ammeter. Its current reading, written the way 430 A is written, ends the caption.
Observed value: 90 A
